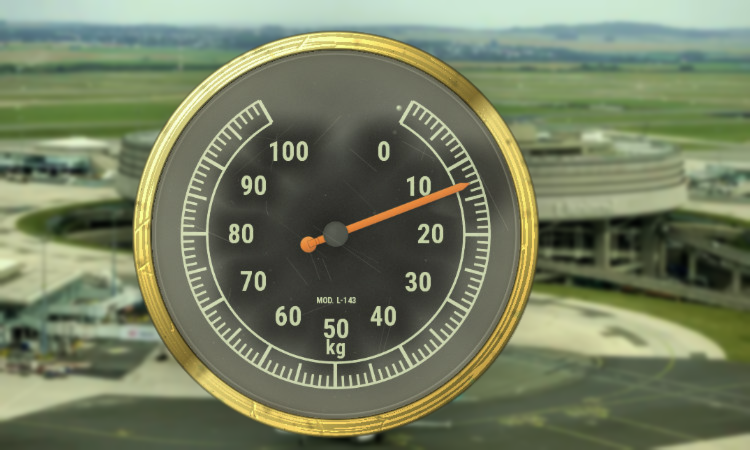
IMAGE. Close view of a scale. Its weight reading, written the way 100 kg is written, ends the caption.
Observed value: 13 kg
